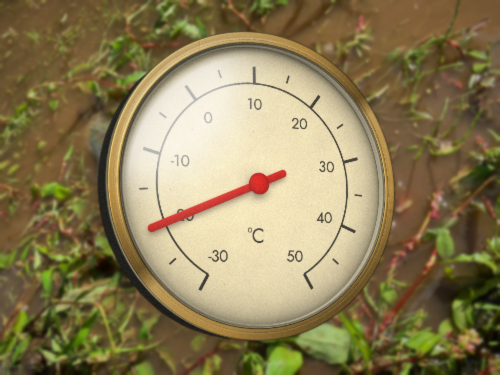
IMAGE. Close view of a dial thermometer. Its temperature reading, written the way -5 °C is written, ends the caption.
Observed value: -20 °C
